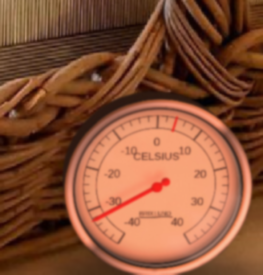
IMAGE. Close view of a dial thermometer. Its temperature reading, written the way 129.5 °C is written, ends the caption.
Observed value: -32 °C
